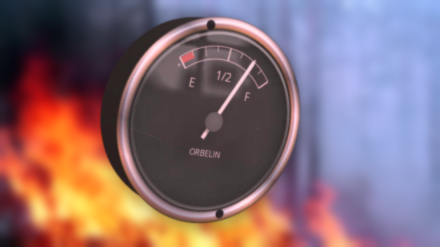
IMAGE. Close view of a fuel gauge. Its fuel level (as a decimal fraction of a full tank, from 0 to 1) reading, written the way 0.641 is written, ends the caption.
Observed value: 0.75
